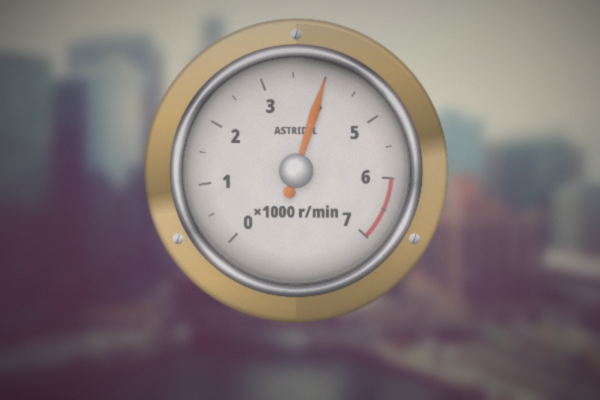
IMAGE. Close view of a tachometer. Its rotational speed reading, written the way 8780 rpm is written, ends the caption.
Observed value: 4000 rpm
